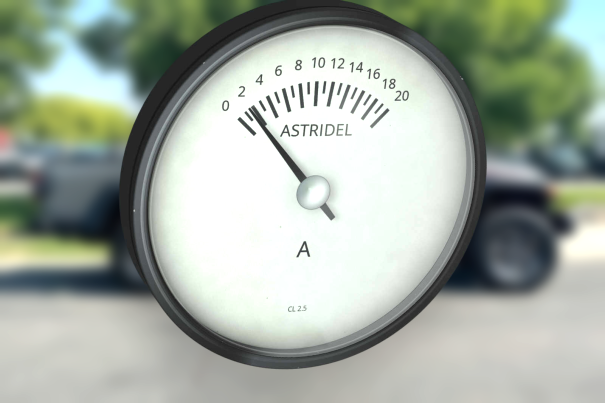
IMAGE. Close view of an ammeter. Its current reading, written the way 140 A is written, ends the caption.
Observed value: 1.5 A
